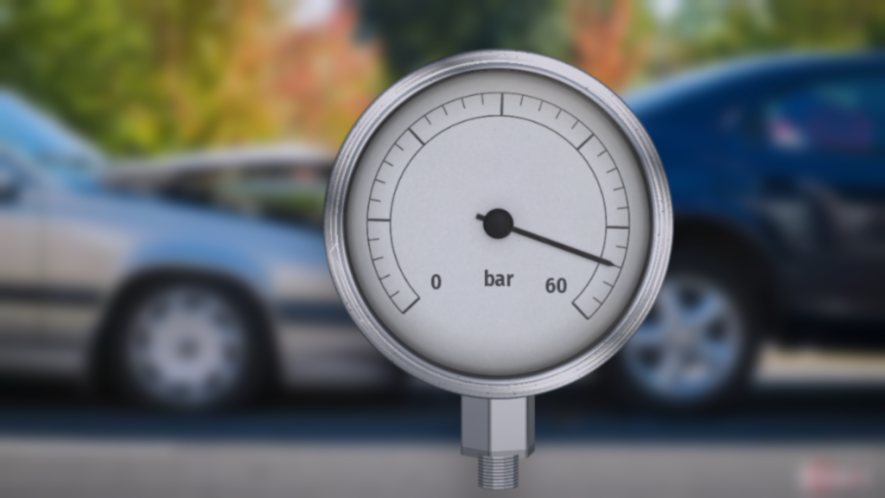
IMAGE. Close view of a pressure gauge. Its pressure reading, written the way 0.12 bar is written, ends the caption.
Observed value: 54 bar
